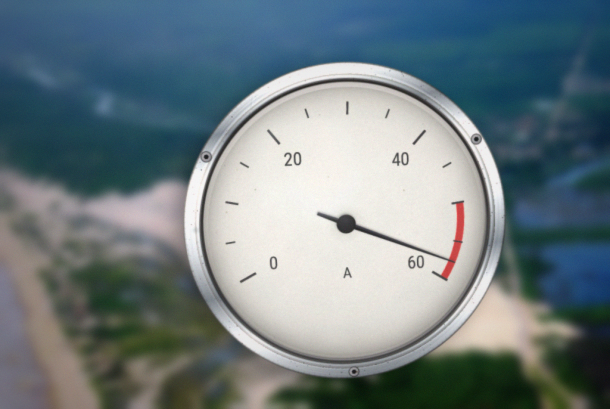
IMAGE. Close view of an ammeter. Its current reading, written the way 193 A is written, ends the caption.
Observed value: 57.5 A
